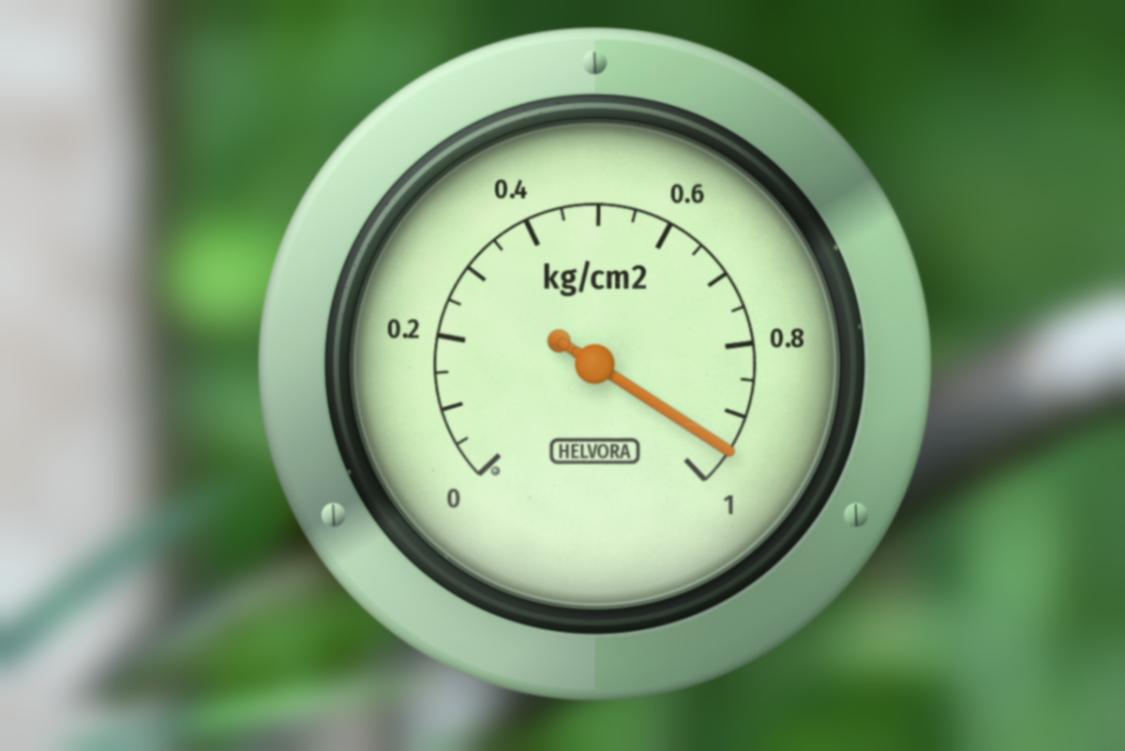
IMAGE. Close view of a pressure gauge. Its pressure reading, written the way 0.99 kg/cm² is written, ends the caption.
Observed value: 0.95 kg/cm²
